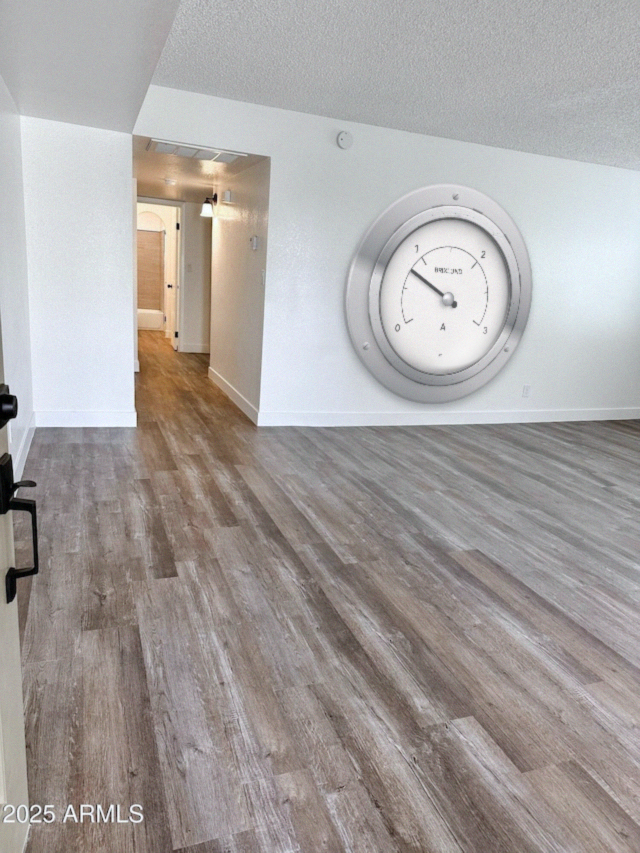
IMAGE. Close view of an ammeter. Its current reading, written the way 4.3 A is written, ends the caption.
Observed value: 0.75 A
